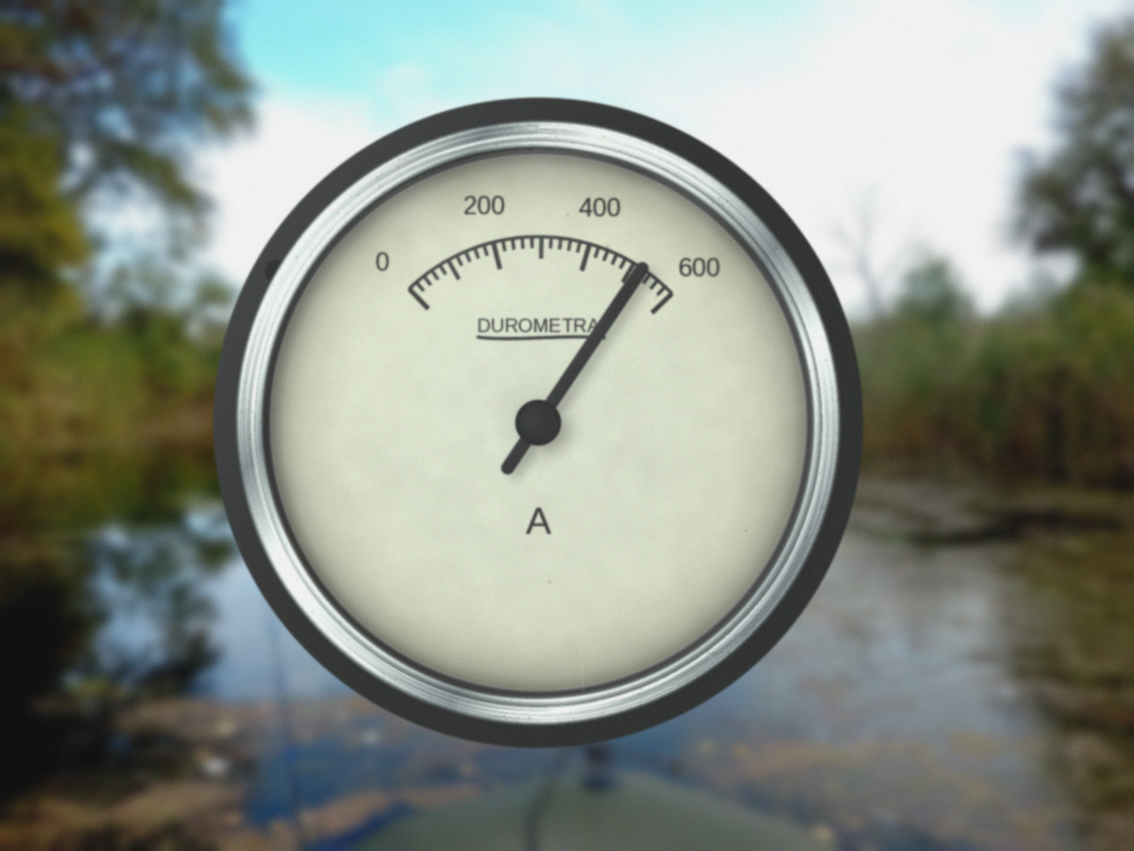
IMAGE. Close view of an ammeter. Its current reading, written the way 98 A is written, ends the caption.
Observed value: 520 A
